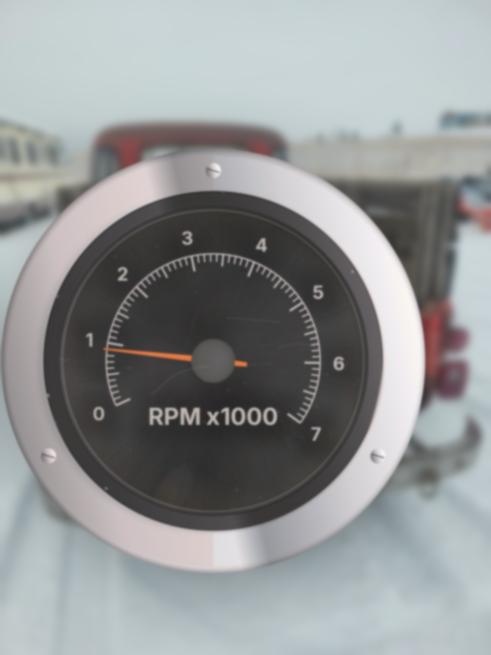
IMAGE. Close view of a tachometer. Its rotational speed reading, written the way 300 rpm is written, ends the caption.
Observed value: 900 rpm
